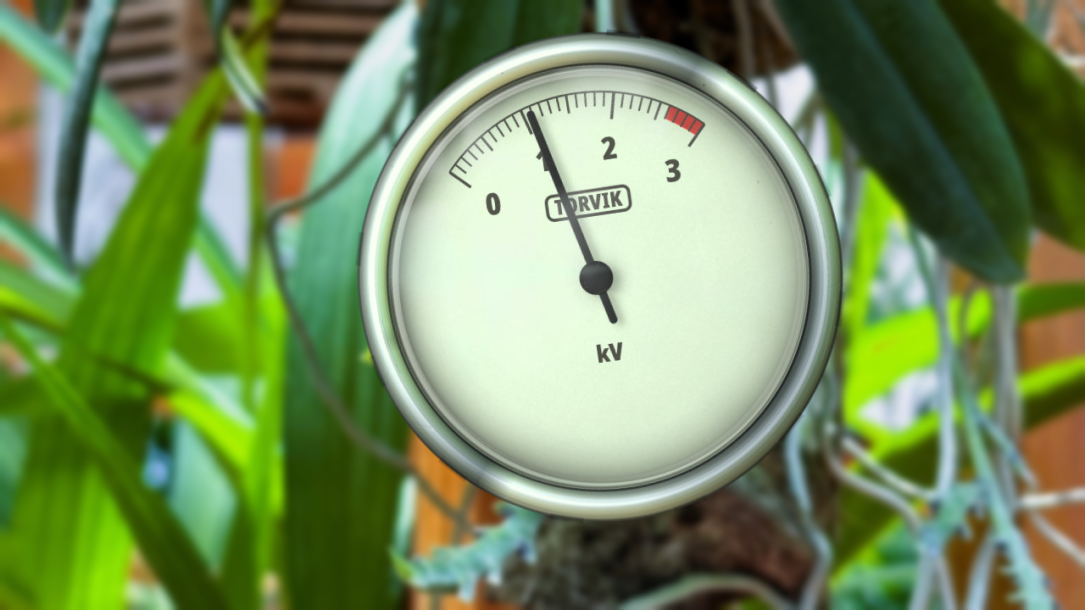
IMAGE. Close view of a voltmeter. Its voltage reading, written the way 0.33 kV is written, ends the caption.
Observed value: 1.1 kV
